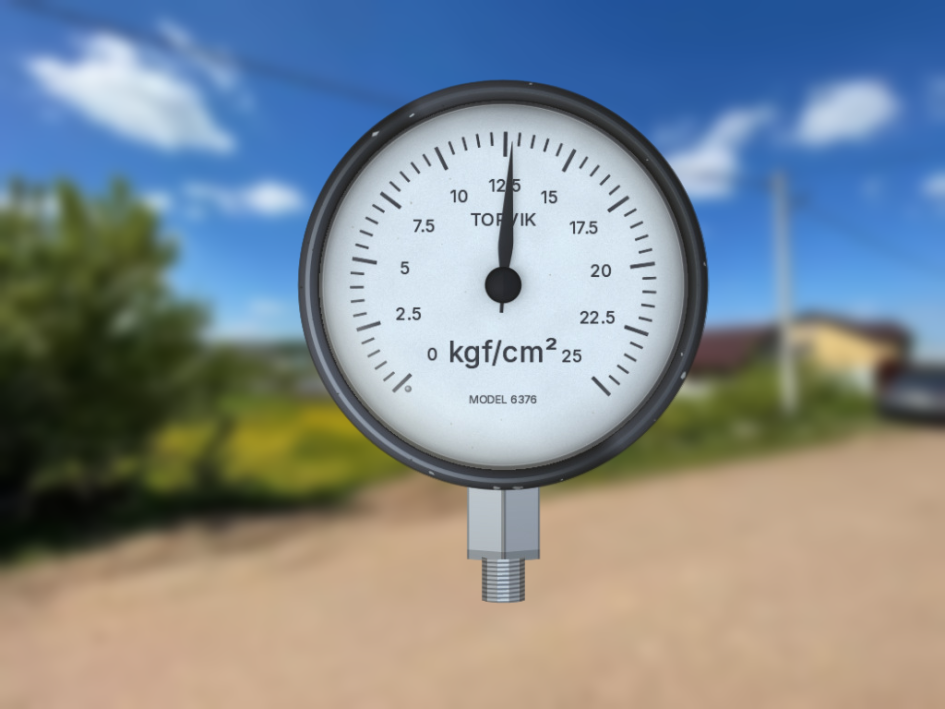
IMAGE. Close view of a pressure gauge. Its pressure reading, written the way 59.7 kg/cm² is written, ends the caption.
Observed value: 12.75 kg/cm²
